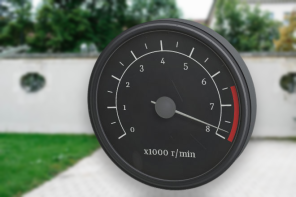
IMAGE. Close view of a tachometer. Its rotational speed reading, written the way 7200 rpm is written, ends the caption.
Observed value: 7750 rpm
